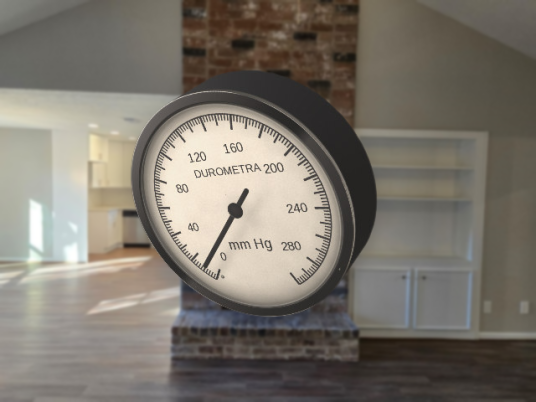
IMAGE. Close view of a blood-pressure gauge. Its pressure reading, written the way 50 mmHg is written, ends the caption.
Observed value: 10 mmHg
